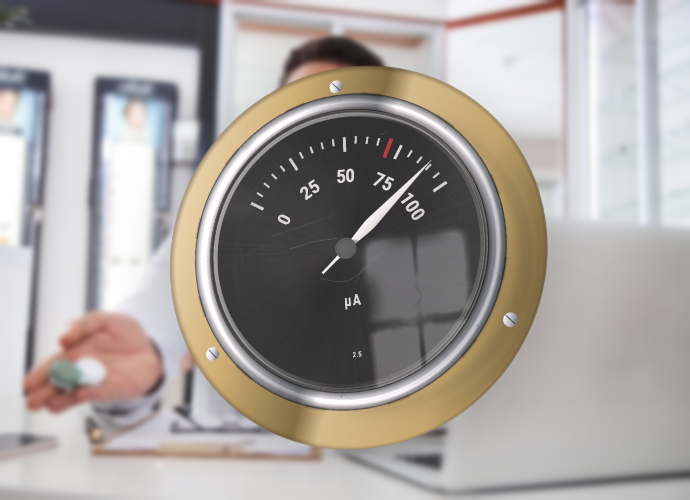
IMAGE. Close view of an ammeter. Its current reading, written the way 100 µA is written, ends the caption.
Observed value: 90 µA
